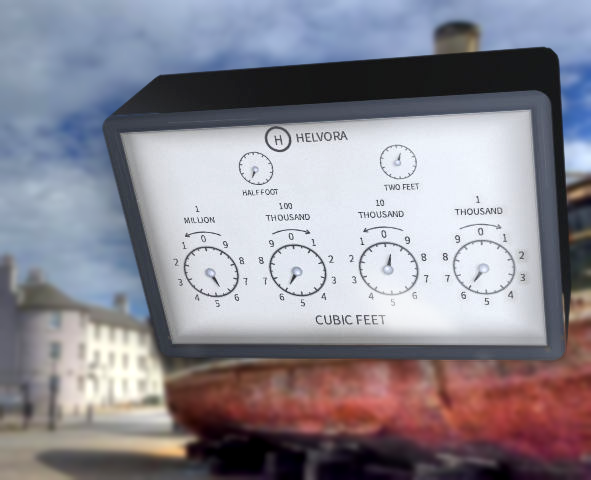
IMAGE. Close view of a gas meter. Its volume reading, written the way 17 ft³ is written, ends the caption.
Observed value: 559600 ft³
